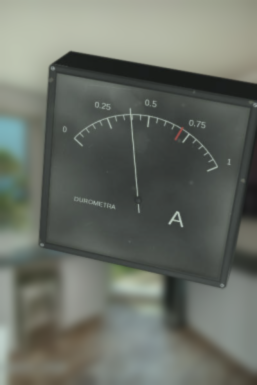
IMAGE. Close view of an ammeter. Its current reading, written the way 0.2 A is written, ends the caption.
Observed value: 0.4 A
